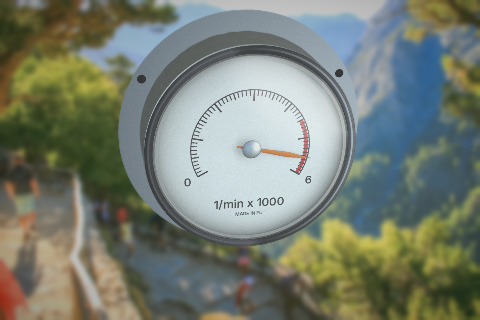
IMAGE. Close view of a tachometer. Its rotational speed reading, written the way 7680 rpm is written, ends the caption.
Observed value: 5500 rpm
